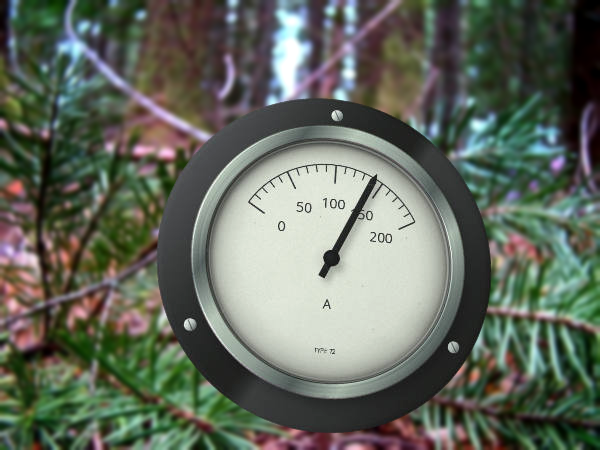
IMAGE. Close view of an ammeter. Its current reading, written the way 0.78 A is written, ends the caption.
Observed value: 140 A
